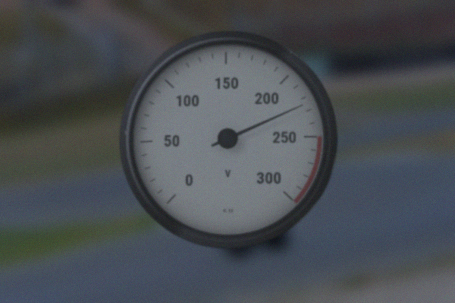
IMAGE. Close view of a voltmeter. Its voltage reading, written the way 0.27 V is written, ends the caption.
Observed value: 225 V
